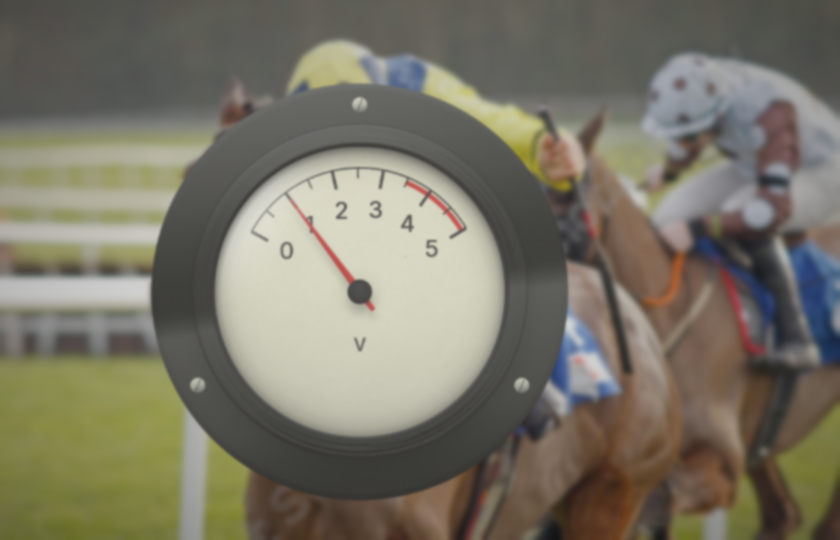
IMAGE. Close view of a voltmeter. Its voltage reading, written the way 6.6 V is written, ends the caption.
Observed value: 1 V
